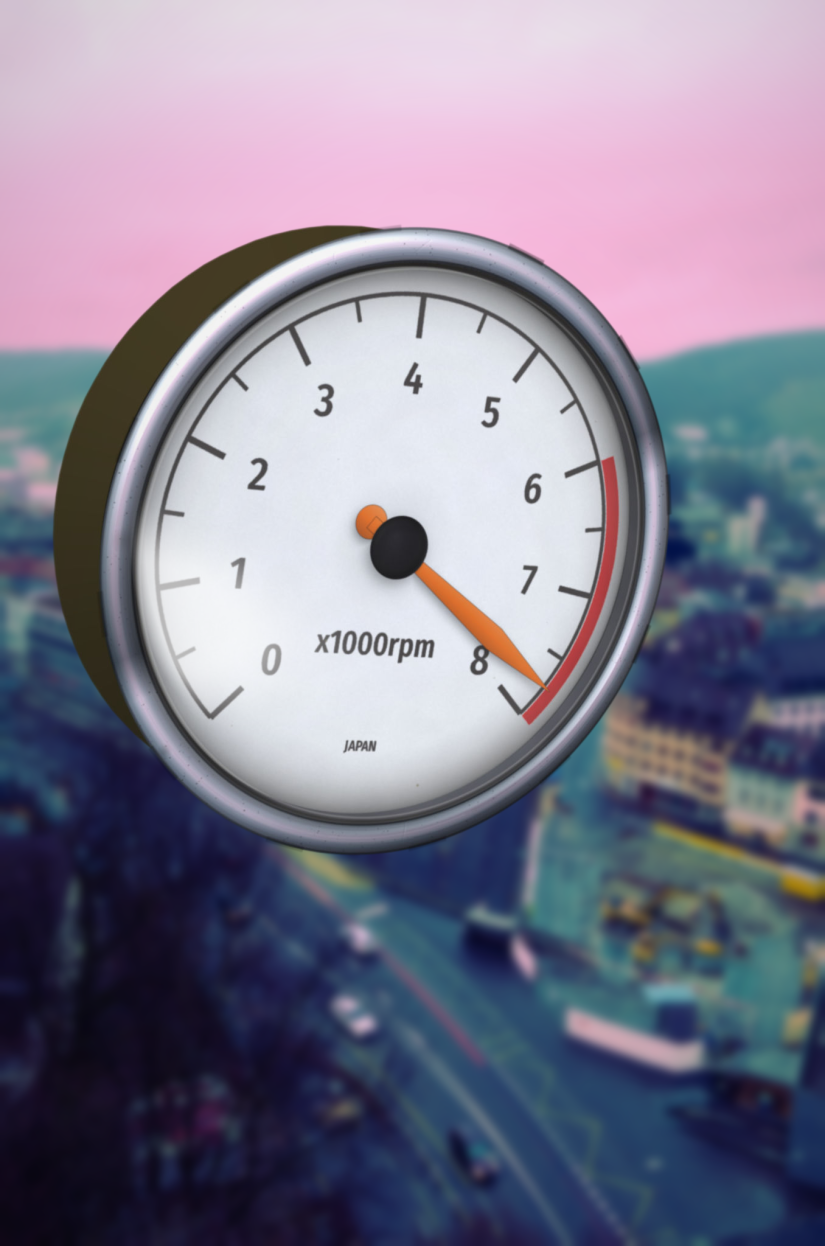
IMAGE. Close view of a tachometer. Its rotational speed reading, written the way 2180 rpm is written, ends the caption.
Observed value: 7750 rpm
